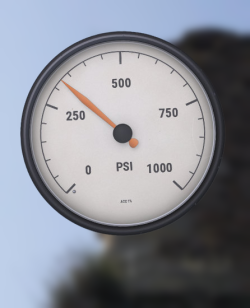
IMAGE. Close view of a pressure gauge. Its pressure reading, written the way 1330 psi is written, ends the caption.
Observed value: 325 psi
